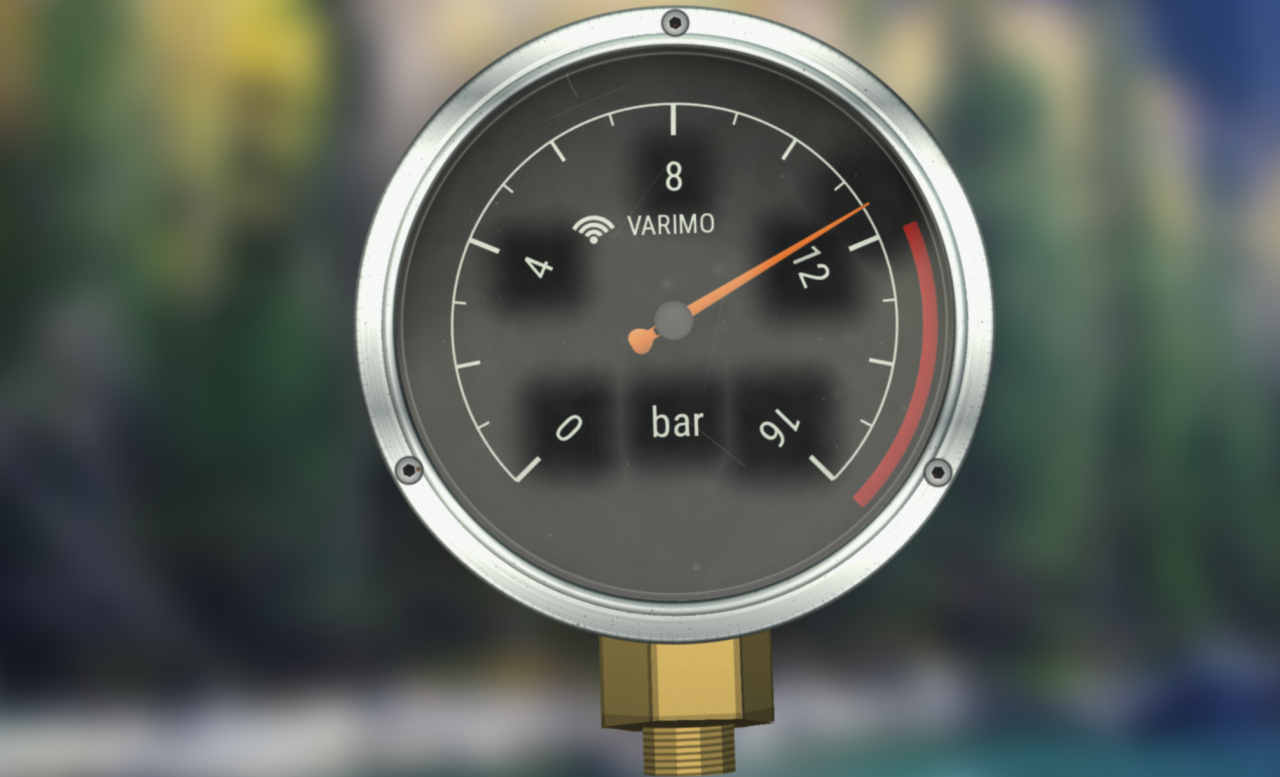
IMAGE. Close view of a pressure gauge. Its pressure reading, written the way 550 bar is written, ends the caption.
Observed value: 11.5 bar
